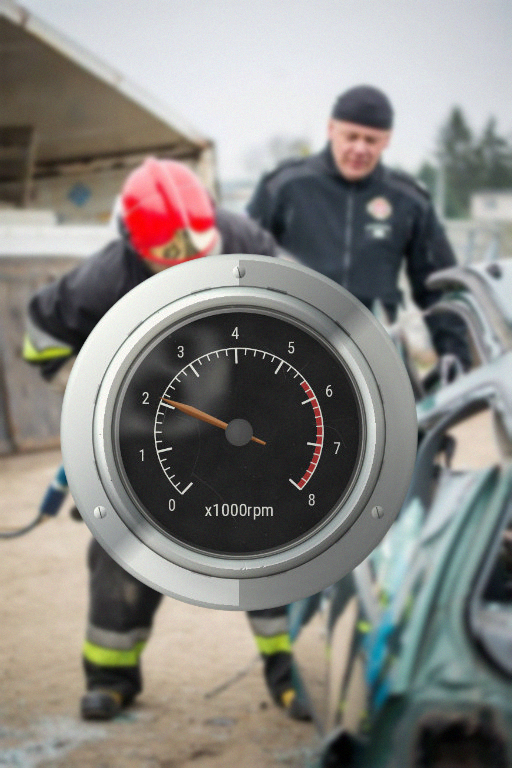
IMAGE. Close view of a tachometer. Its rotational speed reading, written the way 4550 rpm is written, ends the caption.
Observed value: 2100 rpm
